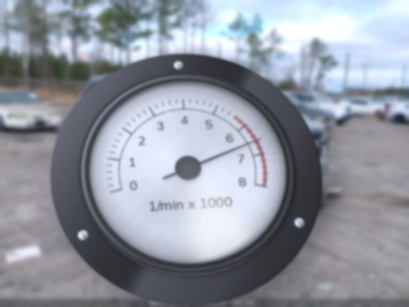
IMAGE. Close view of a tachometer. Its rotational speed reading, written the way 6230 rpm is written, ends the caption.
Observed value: 6600 rpm
